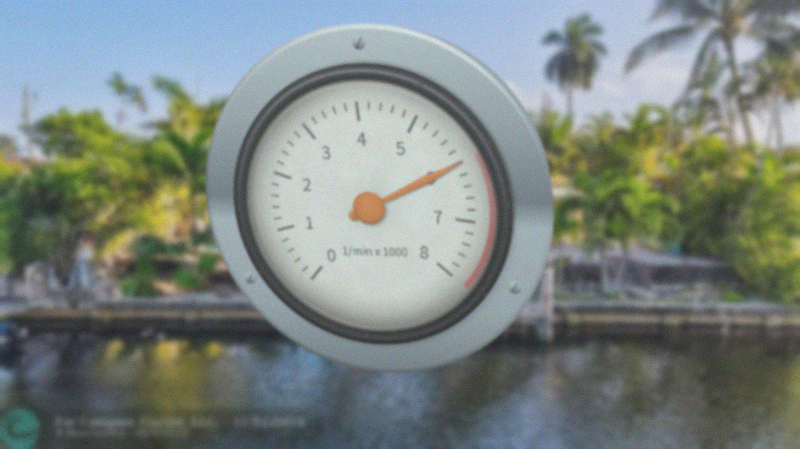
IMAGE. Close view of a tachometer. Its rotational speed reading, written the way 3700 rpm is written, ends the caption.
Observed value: 6000 rpm
